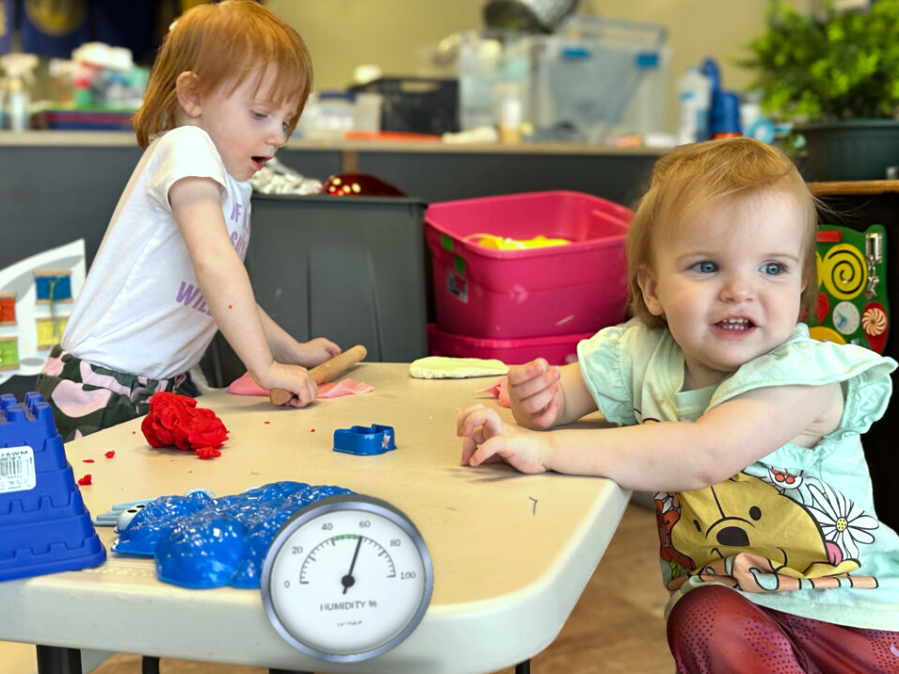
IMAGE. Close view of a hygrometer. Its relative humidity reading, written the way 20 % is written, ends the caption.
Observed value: 60 %
